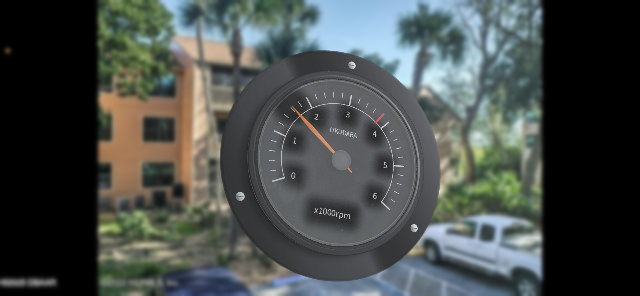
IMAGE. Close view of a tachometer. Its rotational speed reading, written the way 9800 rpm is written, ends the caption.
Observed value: 1600 rpm
